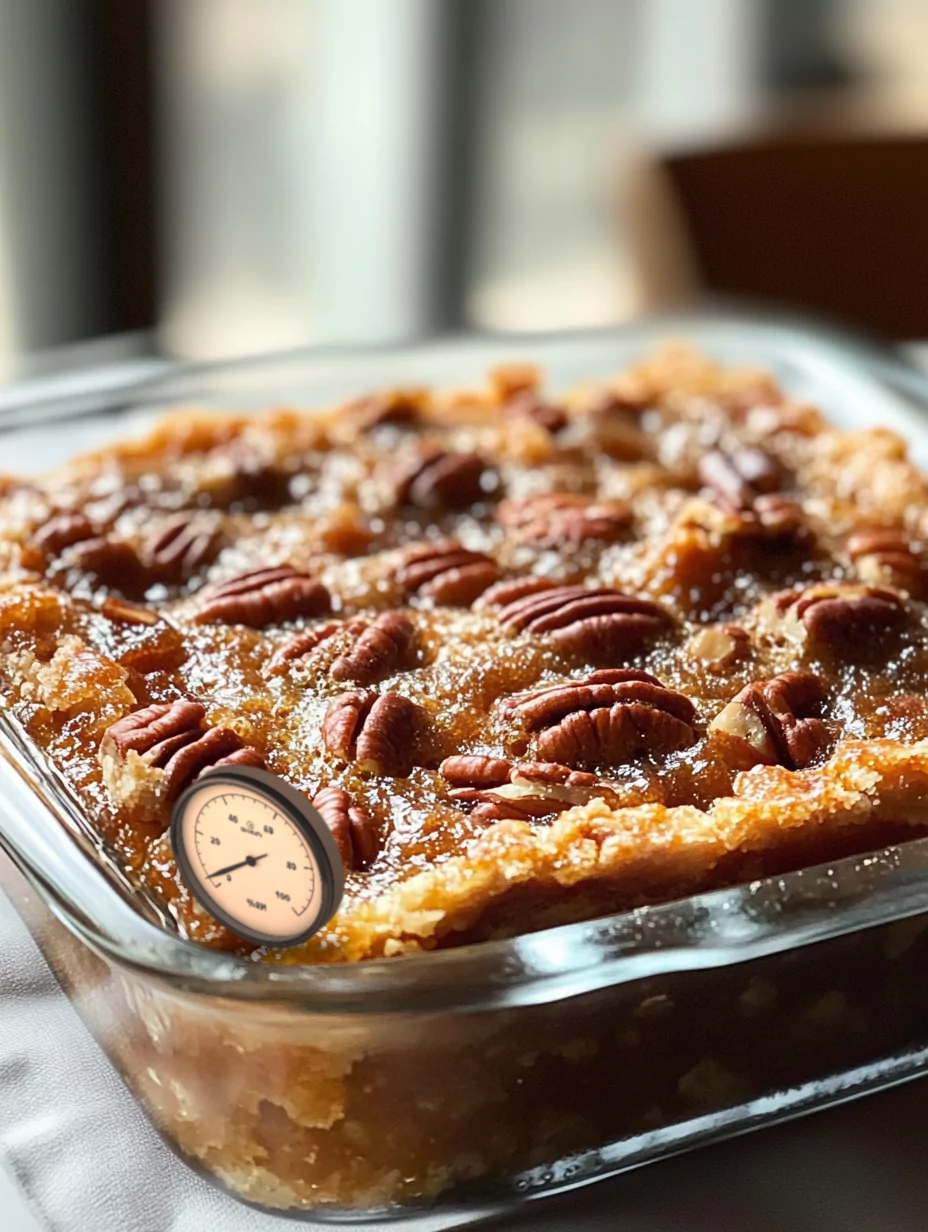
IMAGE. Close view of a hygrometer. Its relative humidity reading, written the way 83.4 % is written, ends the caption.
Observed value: 4 %
